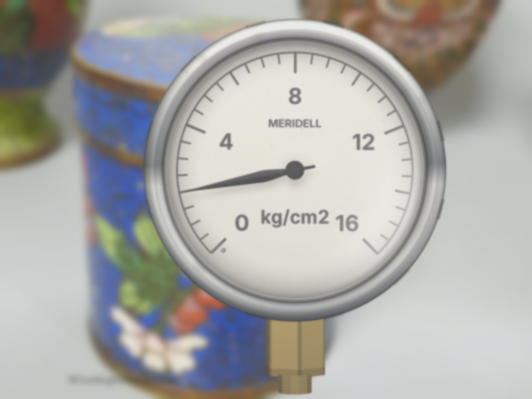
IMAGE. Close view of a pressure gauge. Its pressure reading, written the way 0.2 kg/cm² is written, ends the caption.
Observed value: 2 kg/cm²
